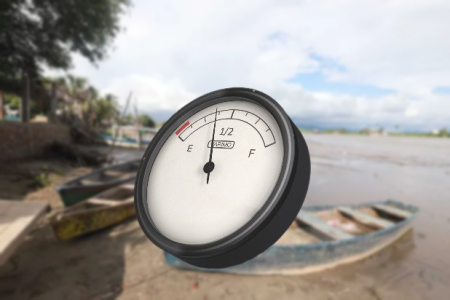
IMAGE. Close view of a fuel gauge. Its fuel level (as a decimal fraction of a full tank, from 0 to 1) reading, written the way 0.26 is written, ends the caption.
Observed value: 0.375
